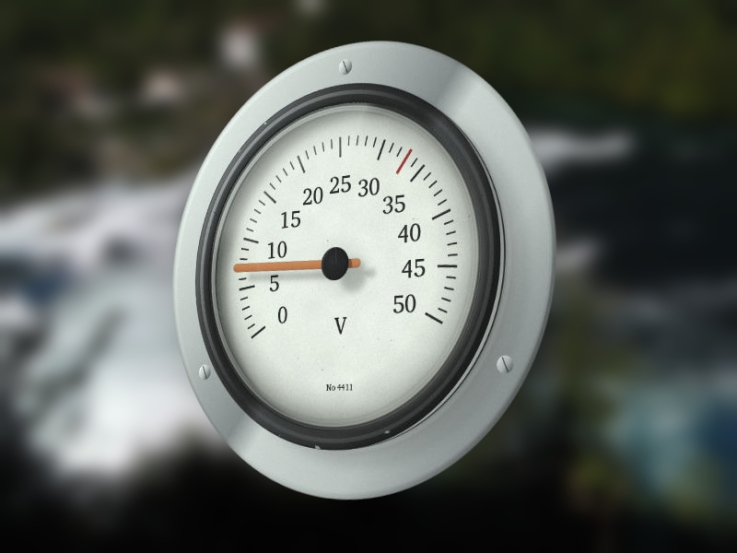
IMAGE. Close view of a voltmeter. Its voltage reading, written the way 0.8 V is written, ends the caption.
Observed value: 7 V
